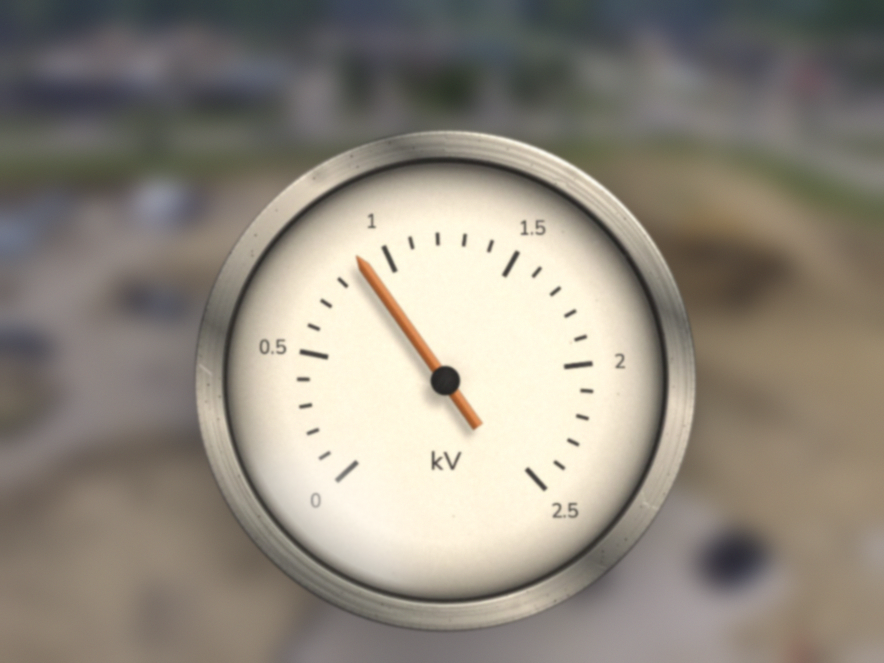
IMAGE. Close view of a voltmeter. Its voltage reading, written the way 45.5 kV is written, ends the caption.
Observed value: 0.9 kV
